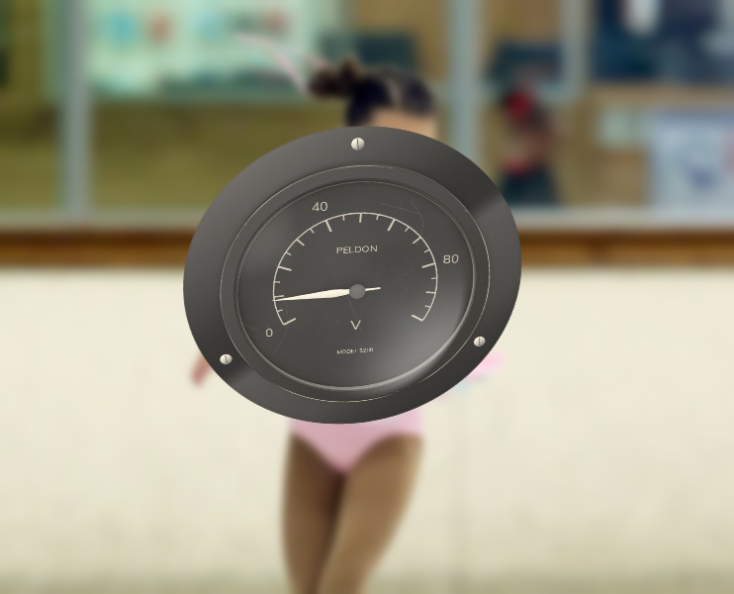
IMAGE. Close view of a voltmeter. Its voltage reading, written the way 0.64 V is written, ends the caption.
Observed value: 10 V
